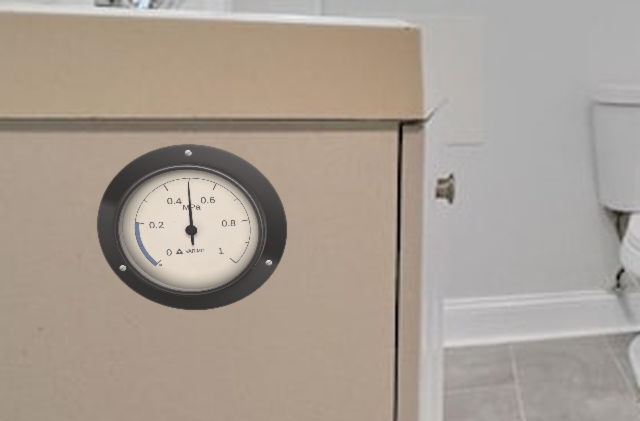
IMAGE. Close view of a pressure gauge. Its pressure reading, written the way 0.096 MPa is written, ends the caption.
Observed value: 0.5 MPa
